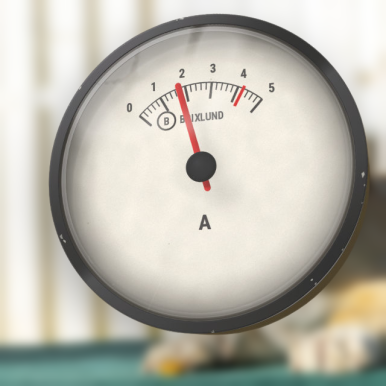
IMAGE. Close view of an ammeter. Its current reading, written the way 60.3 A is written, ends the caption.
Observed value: 1.8 A
